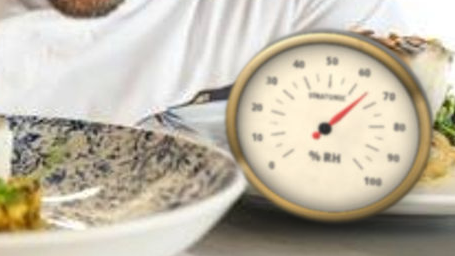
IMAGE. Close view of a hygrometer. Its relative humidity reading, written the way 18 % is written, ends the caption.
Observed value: 65 %
